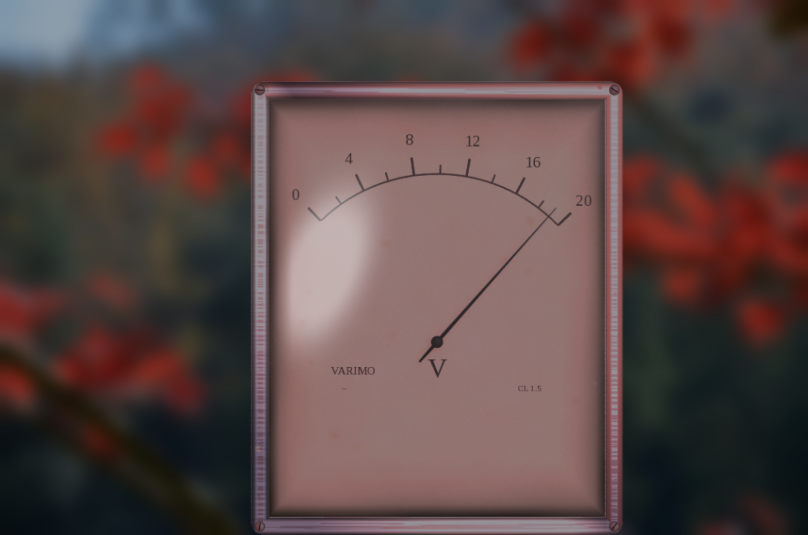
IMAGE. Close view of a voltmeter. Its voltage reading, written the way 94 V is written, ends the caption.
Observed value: 19 V
